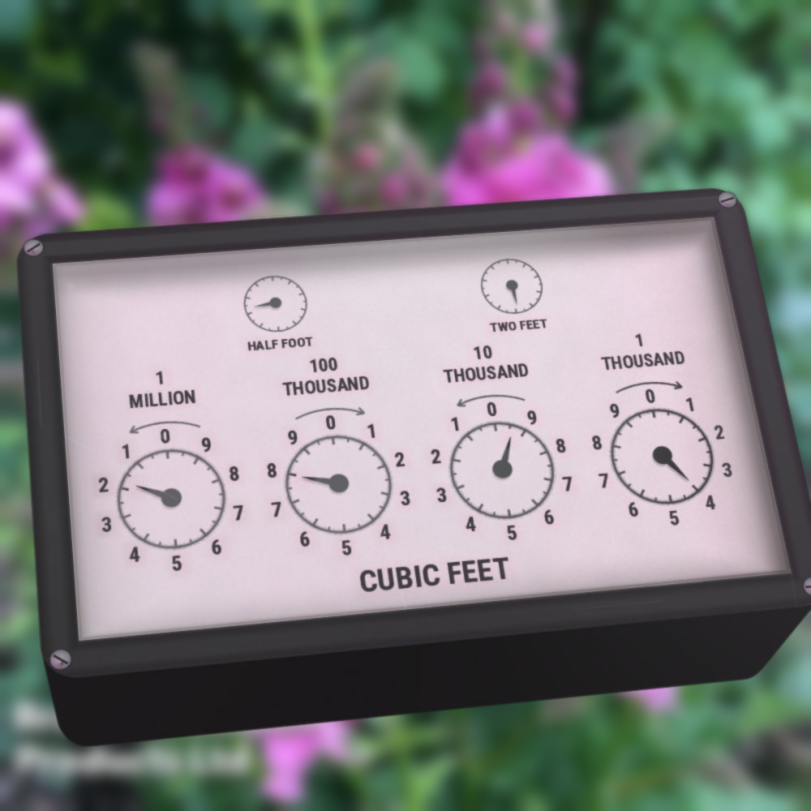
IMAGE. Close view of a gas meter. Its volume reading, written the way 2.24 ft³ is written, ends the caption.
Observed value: 179400 ft³
